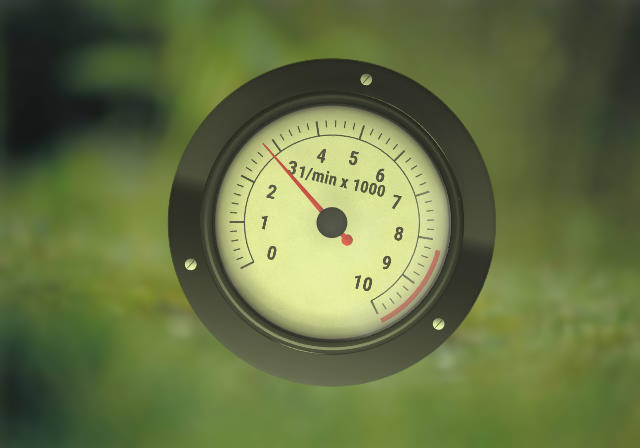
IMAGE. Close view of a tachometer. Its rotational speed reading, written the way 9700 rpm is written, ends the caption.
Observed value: 2800 rpm
